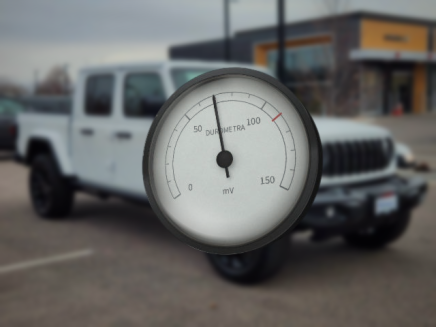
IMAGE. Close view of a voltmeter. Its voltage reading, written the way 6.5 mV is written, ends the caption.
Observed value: 70 mV
